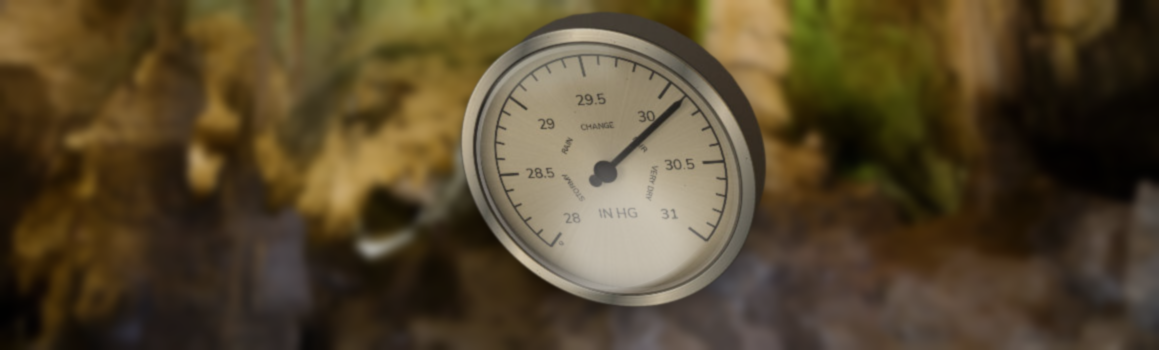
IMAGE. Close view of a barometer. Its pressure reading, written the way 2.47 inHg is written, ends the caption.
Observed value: 30.1 inHg
